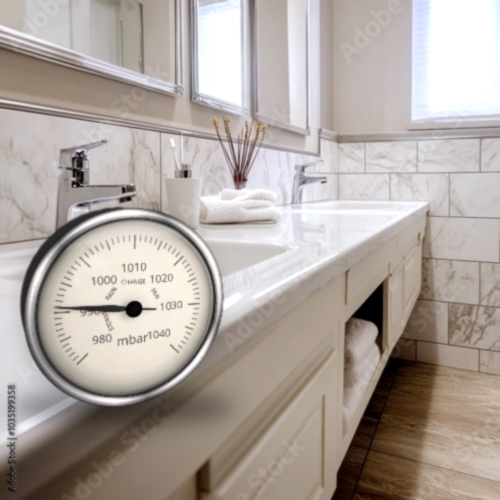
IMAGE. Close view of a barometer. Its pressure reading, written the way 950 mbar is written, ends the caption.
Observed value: 991 mbar
